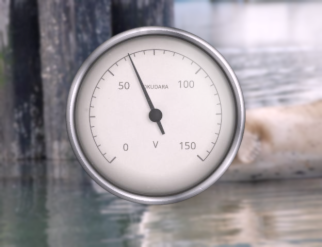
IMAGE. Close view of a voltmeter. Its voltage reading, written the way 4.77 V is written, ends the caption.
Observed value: 62.5 V
